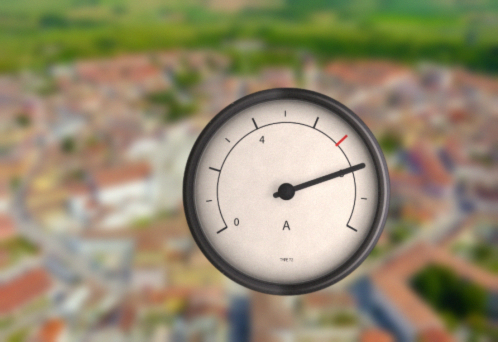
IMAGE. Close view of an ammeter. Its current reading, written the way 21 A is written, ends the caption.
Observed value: 8 A
